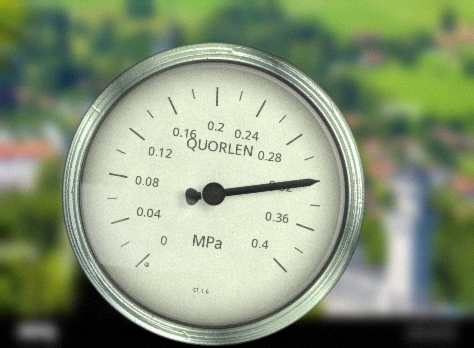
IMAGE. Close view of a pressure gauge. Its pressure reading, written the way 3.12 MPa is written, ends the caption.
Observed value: 0.32 MPa
